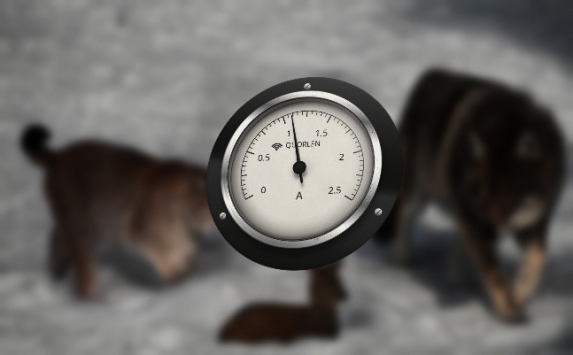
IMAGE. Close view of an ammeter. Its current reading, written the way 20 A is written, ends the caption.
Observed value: 1.1 A
